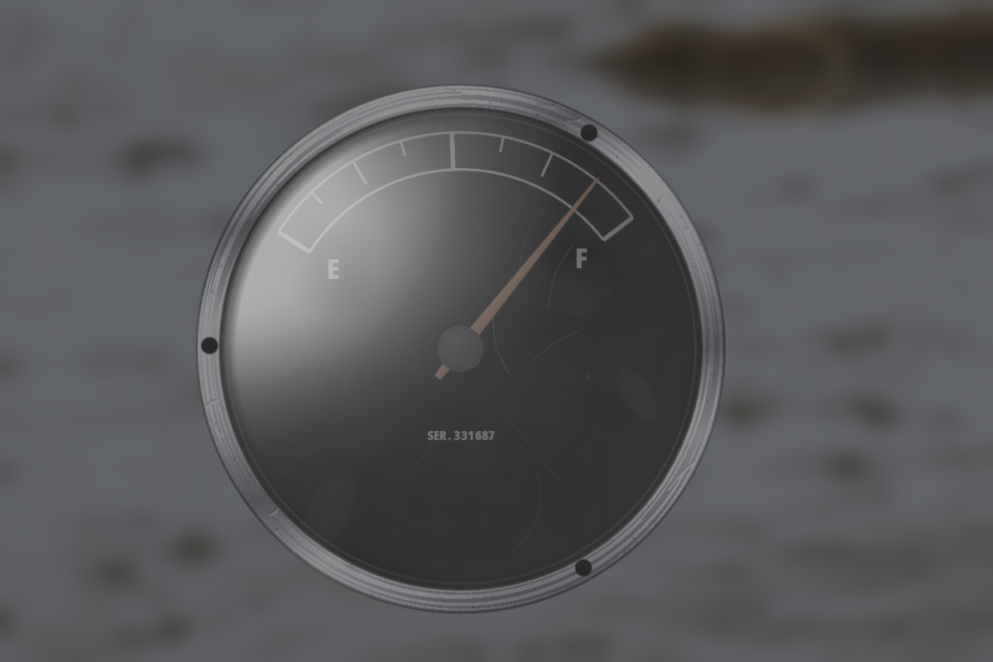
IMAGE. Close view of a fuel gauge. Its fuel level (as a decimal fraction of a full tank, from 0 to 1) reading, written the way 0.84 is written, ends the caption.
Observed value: 0.875
